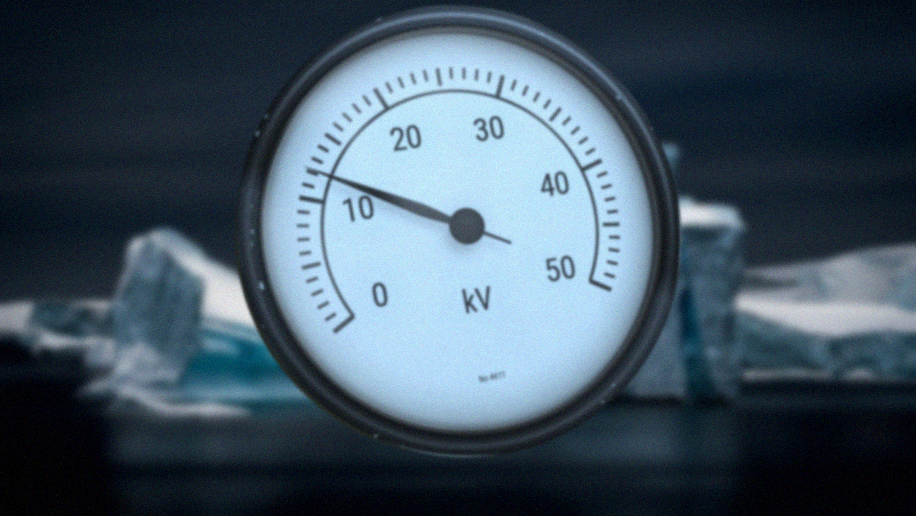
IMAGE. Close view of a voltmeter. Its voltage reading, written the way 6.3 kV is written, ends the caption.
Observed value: 12 kV
